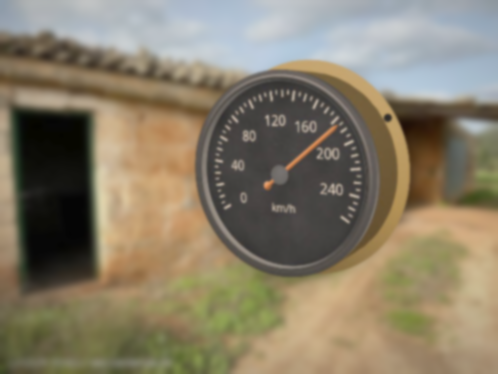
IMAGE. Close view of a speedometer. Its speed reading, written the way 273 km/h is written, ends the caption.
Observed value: 185 km/h
